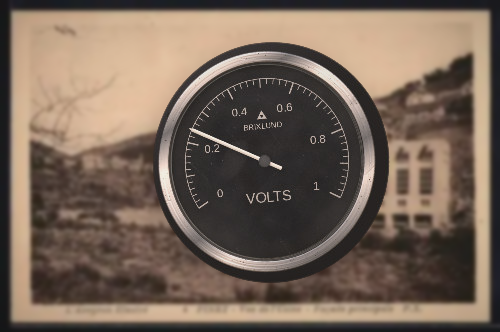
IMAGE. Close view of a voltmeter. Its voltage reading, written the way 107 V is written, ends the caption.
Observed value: 0.24 V
